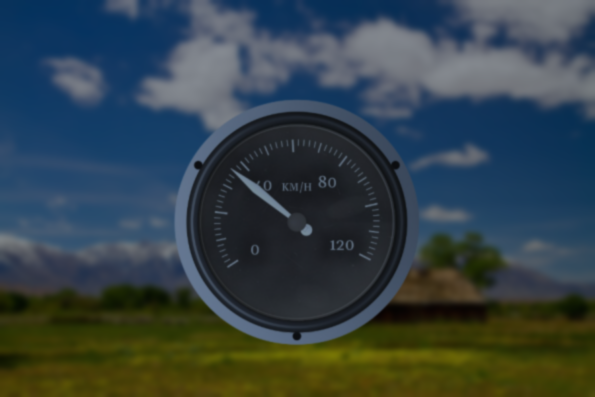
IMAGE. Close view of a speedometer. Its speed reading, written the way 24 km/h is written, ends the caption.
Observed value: 36 km/h
